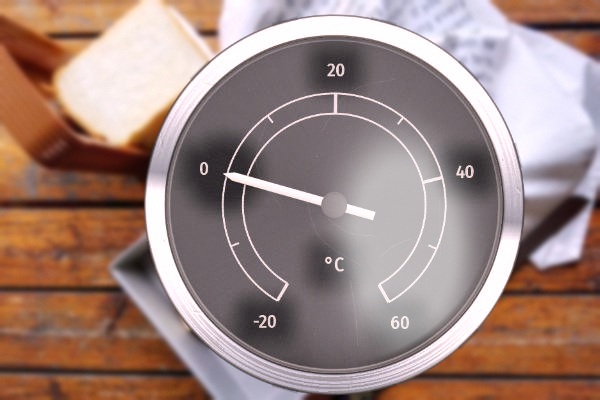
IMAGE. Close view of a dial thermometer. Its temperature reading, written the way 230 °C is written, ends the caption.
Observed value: 0 °C
